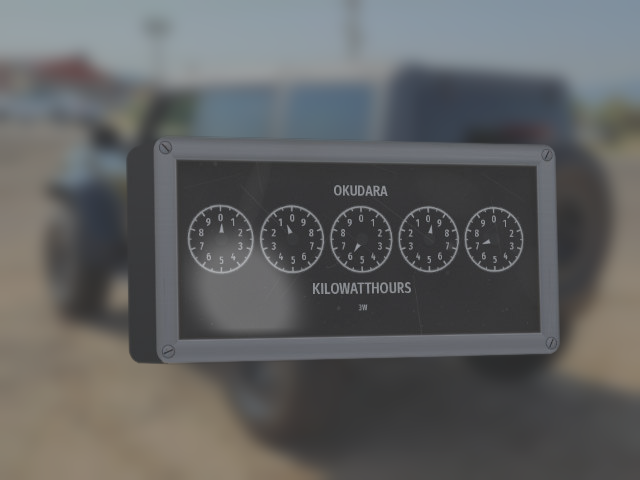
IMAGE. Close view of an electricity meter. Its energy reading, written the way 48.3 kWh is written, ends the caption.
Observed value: 597 kWh
